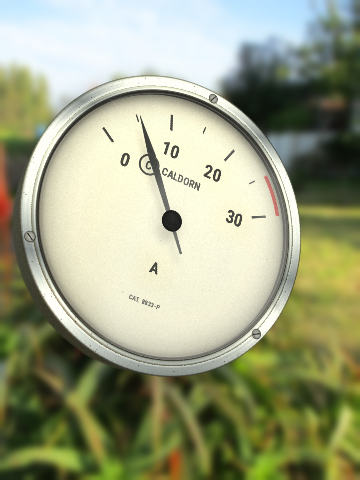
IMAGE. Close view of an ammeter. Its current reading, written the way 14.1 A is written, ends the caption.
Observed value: 5 A
